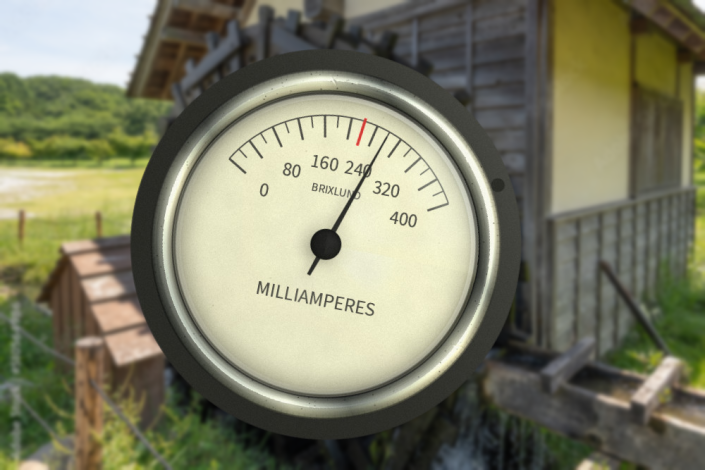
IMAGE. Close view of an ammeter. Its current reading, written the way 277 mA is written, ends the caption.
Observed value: 260 mA
